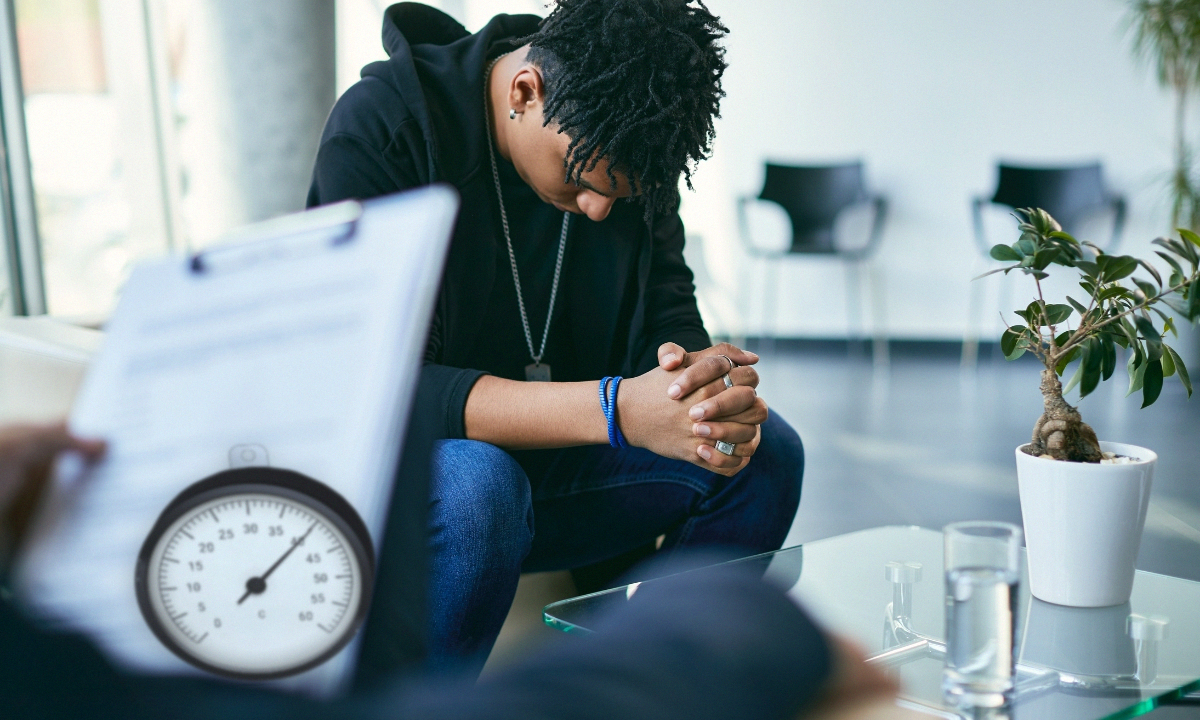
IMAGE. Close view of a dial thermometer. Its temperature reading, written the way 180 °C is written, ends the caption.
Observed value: 40 °C
